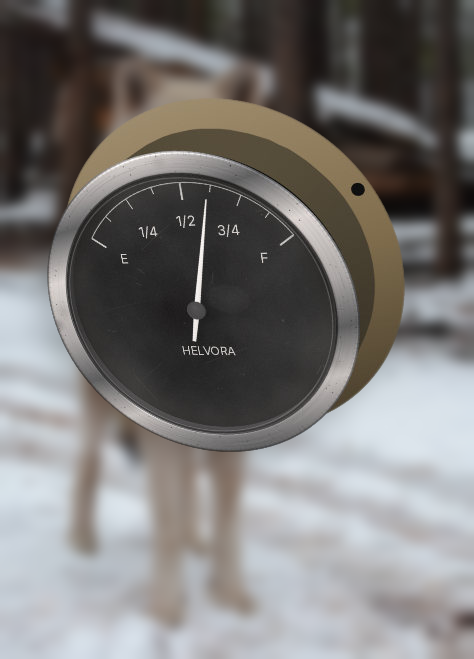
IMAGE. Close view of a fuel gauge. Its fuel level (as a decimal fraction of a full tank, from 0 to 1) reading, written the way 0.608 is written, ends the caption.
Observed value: 0.625
